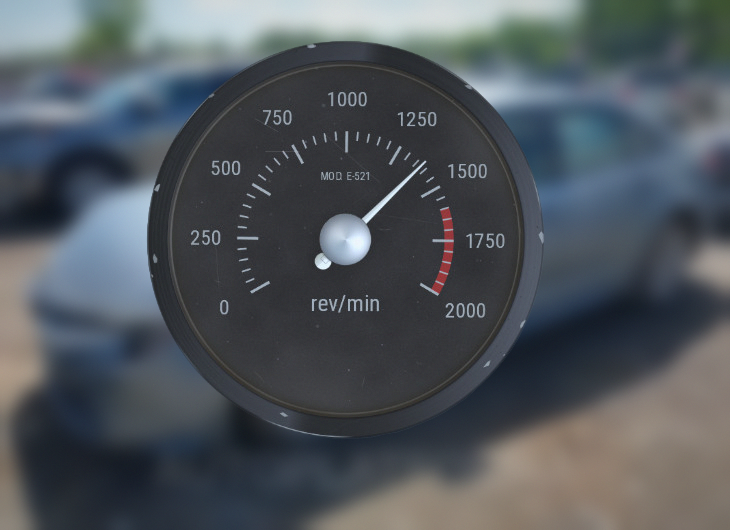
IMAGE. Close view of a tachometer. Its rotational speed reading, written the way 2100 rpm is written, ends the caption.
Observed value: 1375 rpm
